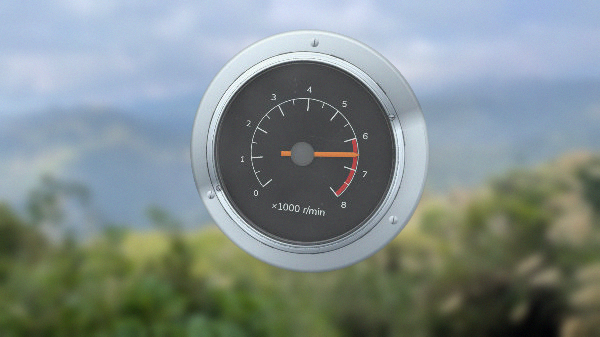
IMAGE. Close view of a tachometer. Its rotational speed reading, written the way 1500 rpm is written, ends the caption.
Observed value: 6500 rpm
